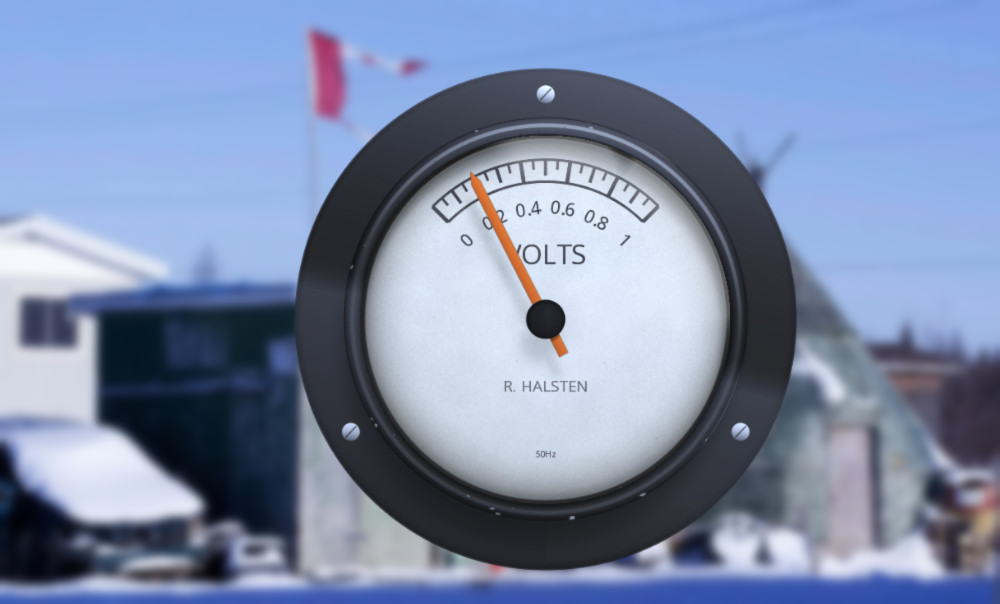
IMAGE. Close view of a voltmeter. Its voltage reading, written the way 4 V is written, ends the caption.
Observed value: 0.2 V
